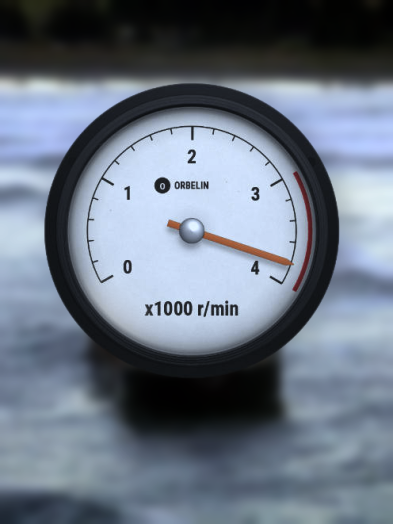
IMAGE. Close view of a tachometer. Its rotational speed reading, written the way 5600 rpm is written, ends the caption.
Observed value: 3800 rpm
